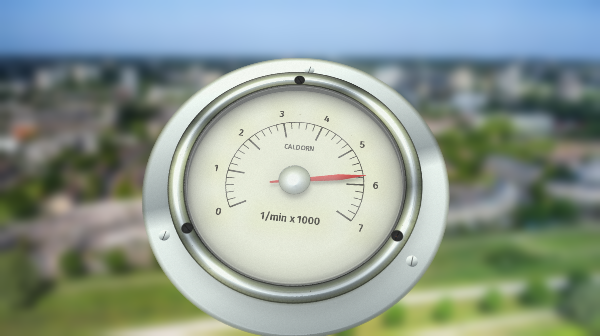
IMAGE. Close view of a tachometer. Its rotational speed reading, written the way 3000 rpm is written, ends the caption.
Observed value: 5800 rpm
